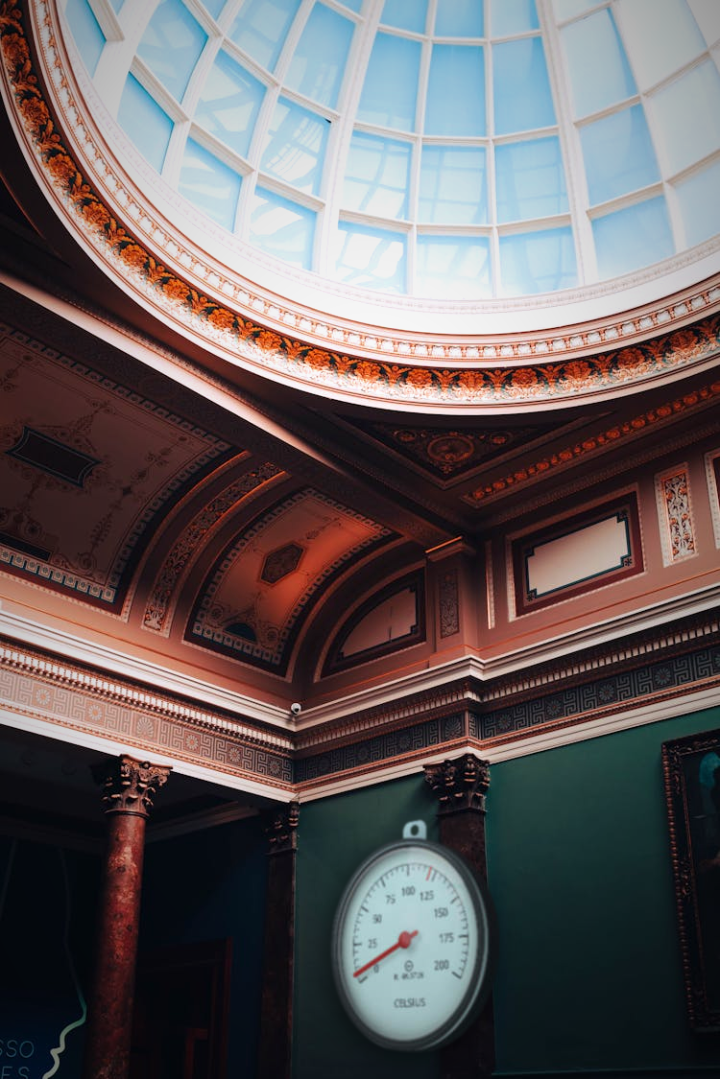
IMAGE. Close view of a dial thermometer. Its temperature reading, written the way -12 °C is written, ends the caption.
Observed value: 5 °C
